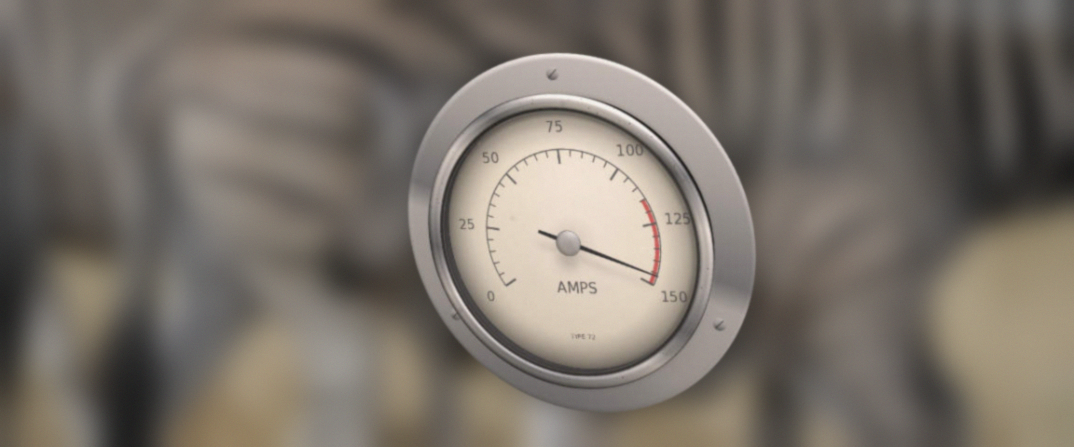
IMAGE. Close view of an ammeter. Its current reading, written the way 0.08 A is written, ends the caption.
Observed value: 145 A
